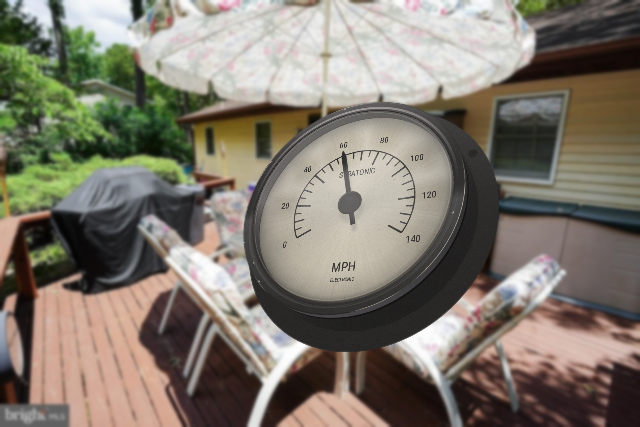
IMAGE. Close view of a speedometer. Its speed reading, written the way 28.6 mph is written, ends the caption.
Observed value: 60 mph
